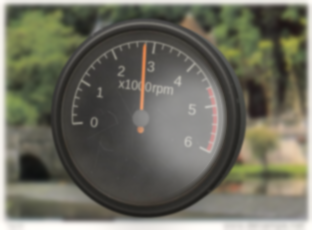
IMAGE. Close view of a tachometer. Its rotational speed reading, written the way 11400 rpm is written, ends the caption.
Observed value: 2800 rpm
